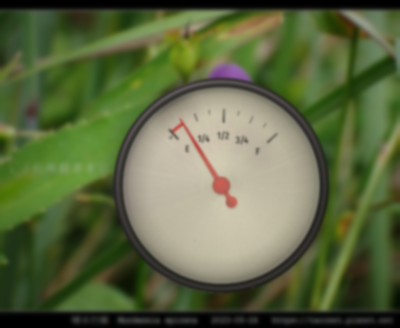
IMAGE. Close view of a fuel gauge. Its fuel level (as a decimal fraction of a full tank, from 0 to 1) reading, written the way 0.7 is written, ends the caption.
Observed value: 0.125
